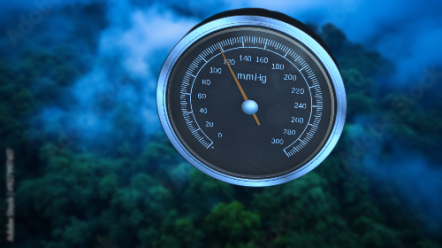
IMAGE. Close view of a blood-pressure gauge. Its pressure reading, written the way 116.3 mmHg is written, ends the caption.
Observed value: 120 mmHg
